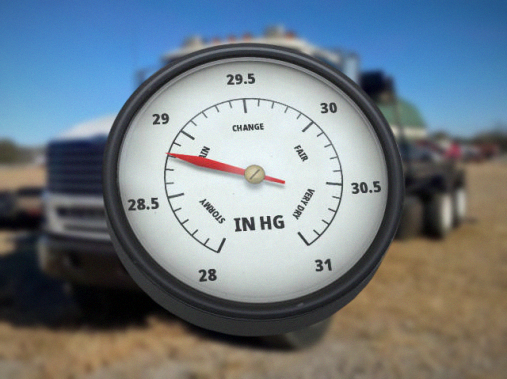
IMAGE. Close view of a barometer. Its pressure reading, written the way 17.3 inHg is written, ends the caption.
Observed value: 28.8 inHg
